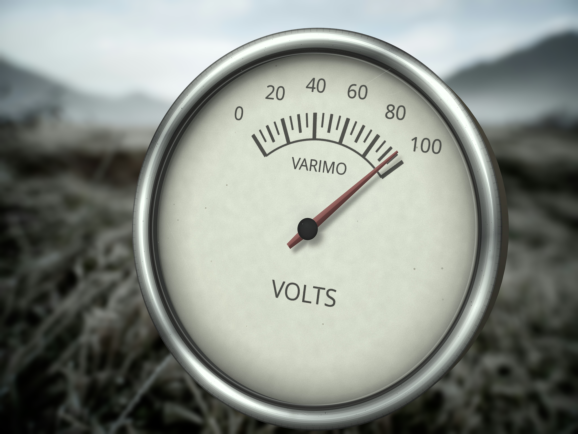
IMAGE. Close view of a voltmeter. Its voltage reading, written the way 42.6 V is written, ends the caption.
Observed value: 95 V
